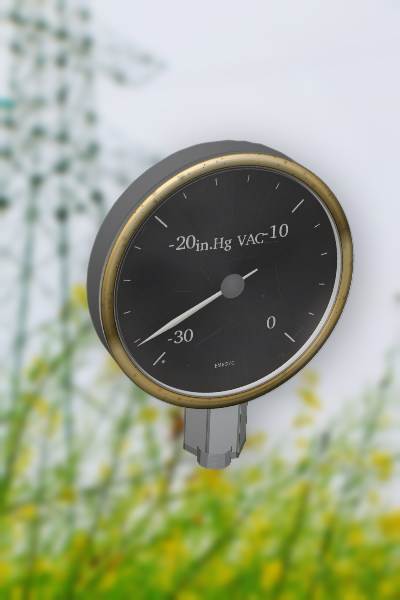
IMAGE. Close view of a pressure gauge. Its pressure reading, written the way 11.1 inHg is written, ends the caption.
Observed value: -28 inHg
